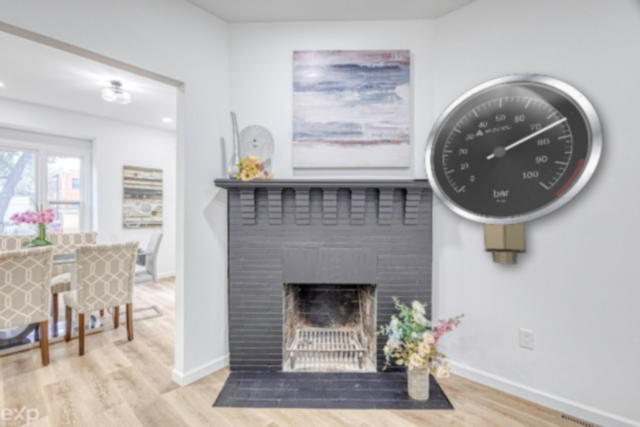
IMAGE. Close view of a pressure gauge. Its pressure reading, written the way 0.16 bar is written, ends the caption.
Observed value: 74 bar
